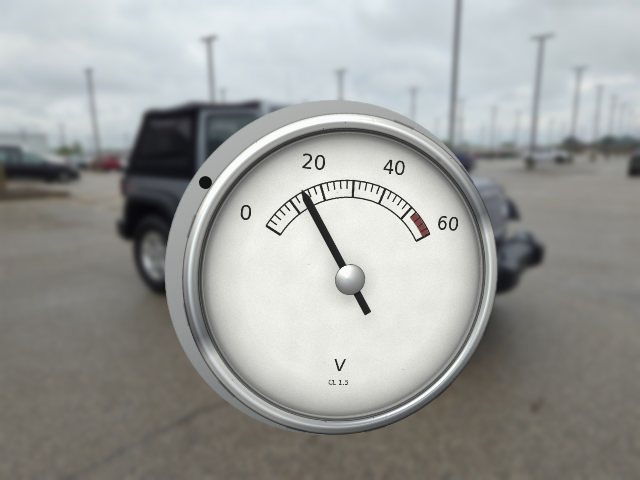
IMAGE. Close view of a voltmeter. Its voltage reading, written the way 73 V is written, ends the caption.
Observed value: 14 V
